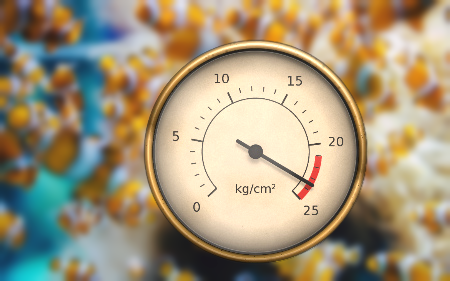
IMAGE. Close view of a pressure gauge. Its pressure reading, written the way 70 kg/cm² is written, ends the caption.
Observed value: 23.5 kg/cm²
